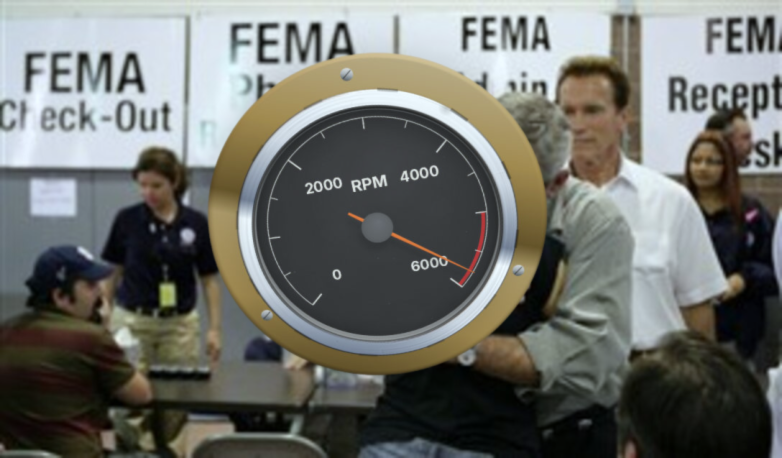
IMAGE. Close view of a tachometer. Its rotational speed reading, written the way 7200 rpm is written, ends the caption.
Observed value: 5750 rpm
